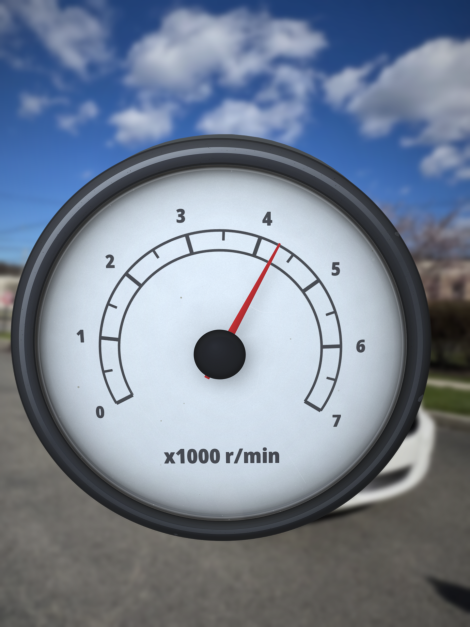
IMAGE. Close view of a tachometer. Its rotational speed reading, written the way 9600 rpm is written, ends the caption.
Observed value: 4250 rpm
